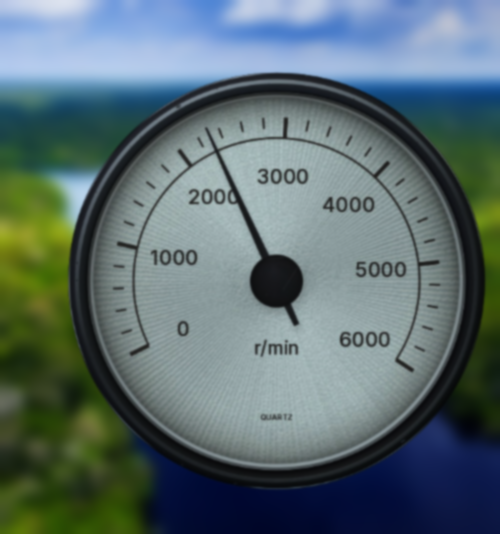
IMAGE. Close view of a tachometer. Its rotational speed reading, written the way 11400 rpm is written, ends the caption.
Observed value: 2300 rpm
